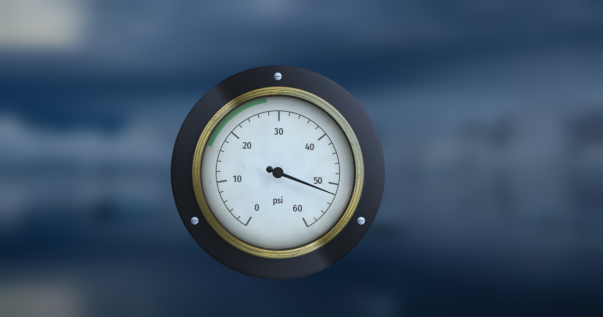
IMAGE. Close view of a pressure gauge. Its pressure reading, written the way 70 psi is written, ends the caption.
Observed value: 52 psi
